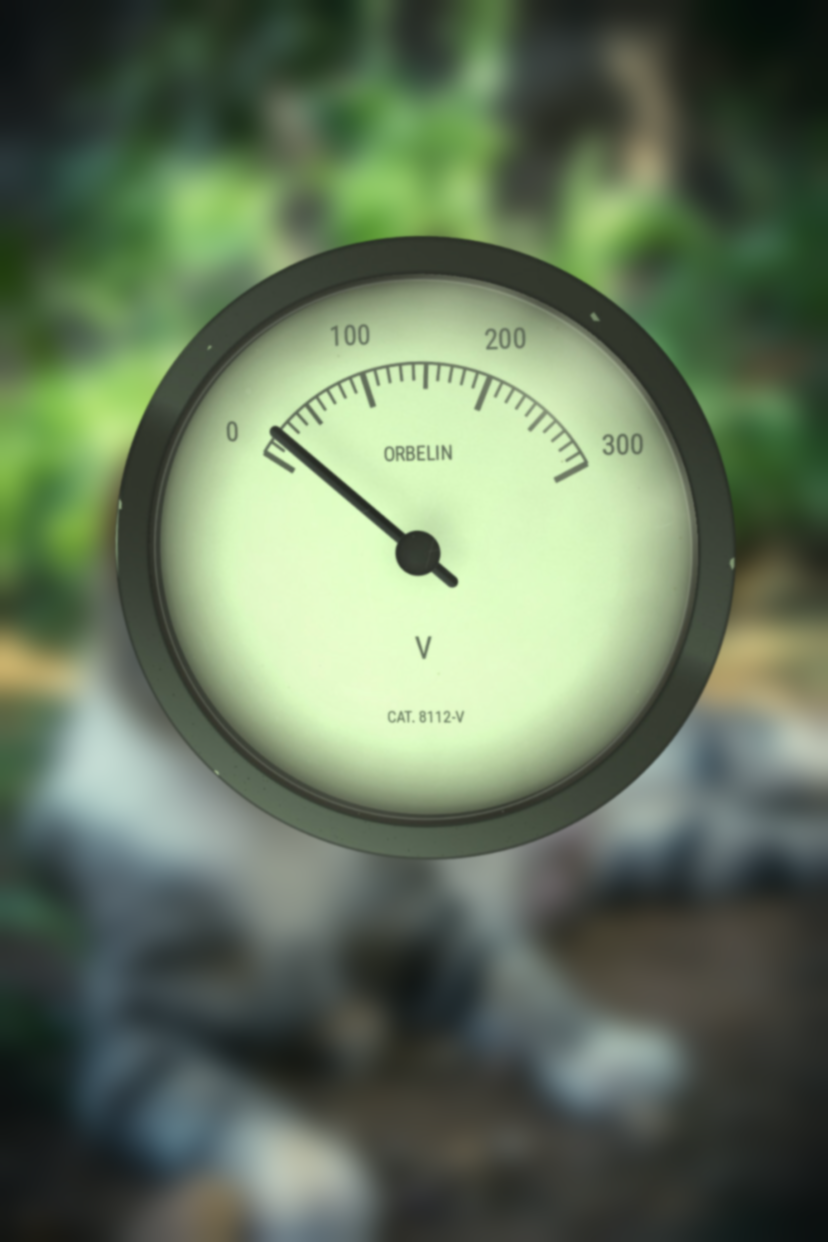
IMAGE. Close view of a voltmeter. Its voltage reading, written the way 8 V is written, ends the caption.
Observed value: 20 V
